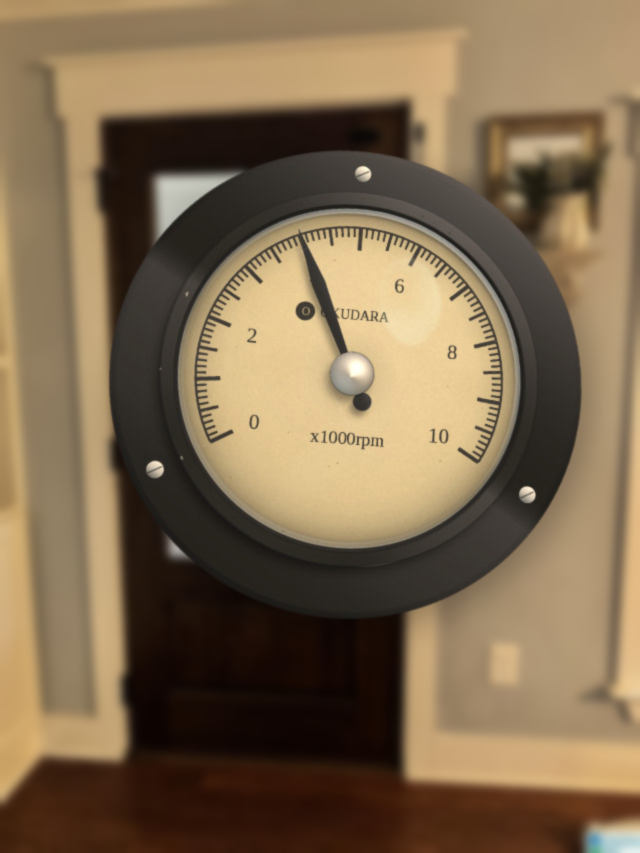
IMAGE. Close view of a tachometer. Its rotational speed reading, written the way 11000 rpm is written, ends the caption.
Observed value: 4000 rpm
